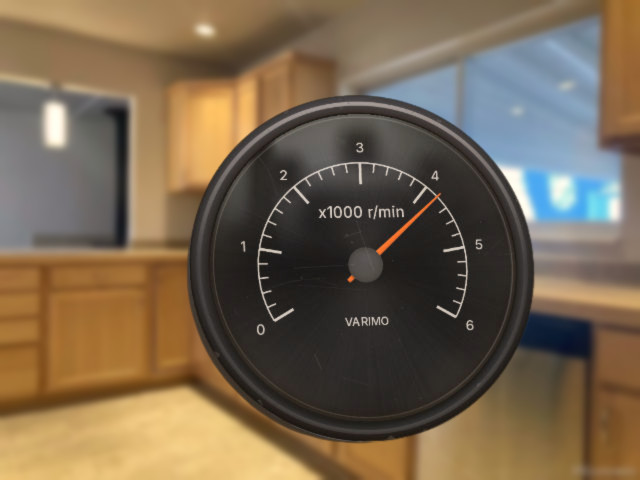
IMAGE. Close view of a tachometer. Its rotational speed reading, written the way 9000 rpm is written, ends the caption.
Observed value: 4200 rpm
